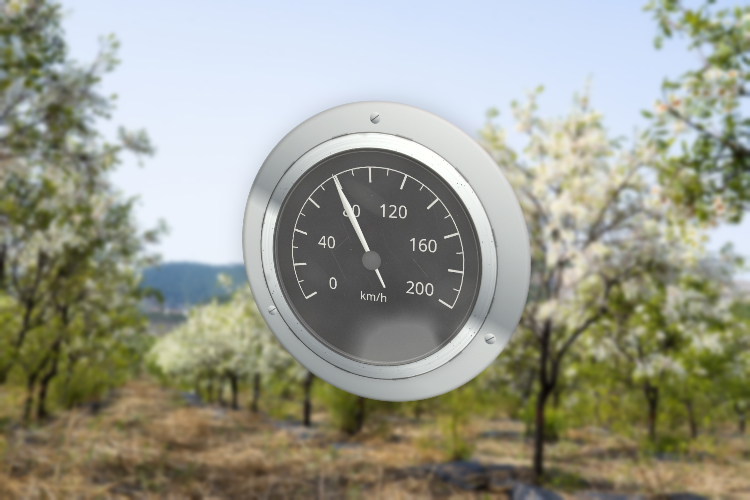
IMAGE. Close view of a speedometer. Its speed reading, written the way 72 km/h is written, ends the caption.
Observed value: 80 km/h
